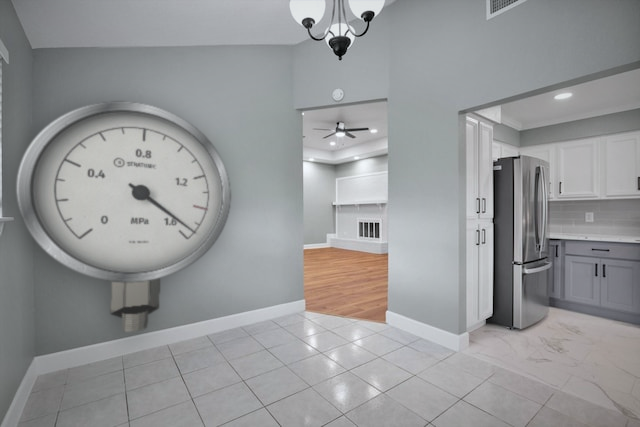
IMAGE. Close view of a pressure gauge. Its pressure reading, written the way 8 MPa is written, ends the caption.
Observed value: 1.55 MPa
